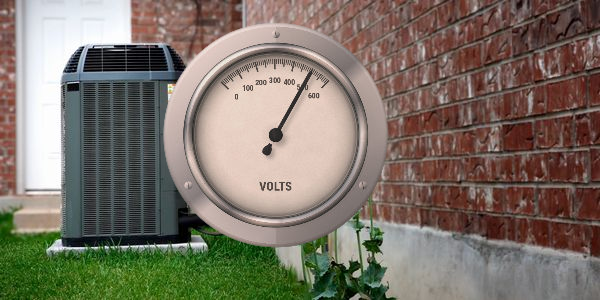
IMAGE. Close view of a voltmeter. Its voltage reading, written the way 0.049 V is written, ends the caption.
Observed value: 500 V
